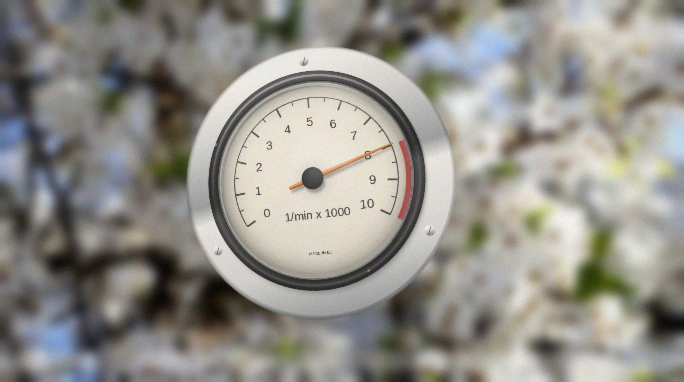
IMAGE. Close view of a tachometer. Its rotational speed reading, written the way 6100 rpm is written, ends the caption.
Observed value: 8000 rpm
